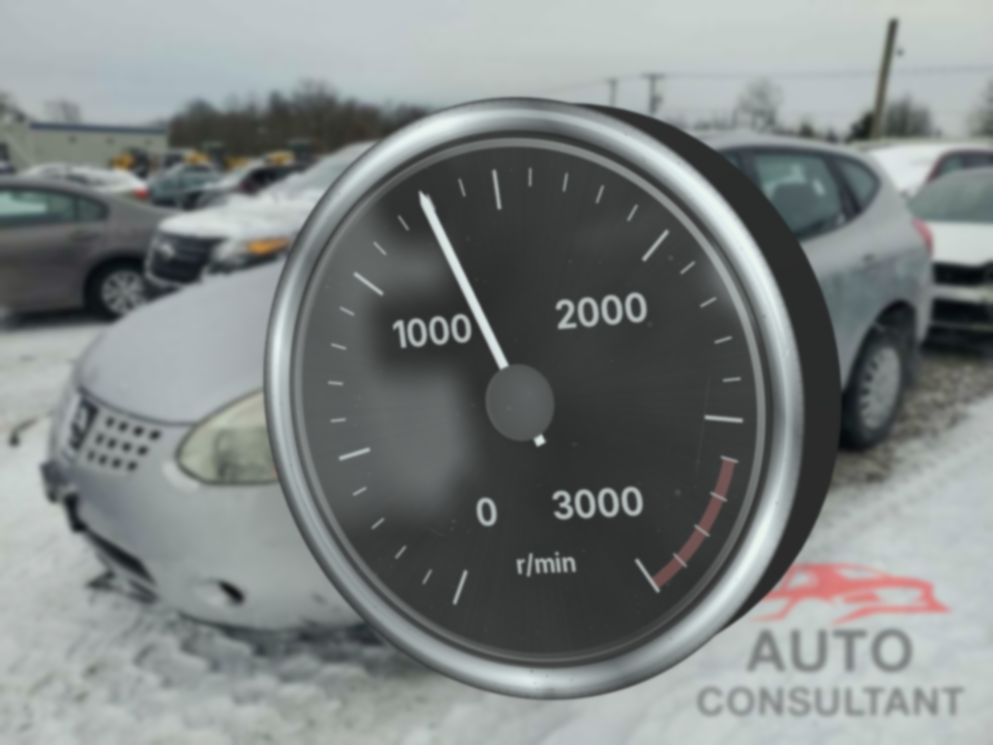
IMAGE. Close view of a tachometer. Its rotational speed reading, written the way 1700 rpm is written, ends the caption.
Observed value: 1300 rpm
